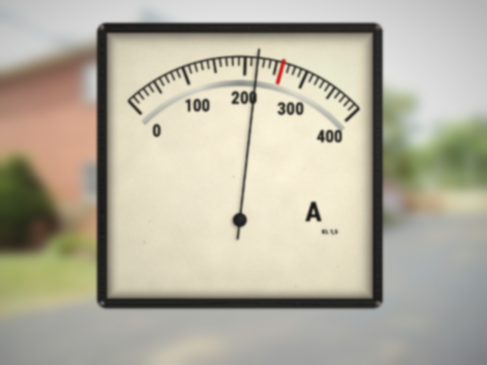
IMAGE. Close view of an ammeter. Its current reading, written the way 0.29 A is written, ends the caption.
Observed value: 220 A
